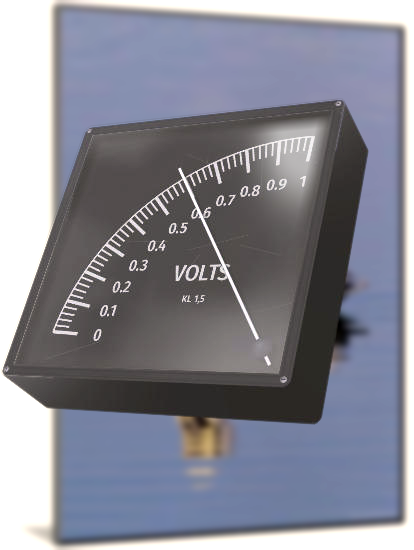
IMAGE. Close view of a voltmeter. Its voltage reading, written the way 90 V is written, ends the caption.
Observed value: 0.6 V
